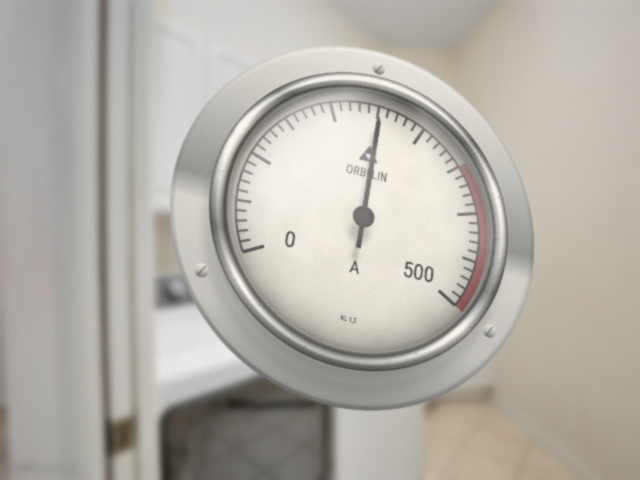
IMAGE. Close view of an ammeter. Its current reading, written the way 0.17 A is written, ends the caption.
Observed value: 250 A
